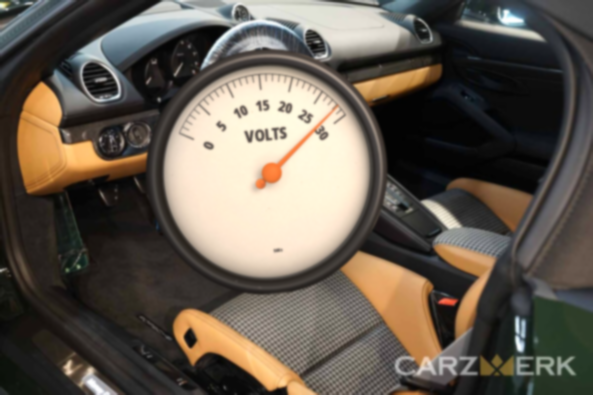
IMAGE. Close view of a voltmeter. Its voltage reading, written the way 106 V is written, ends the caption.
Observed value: 28 V
